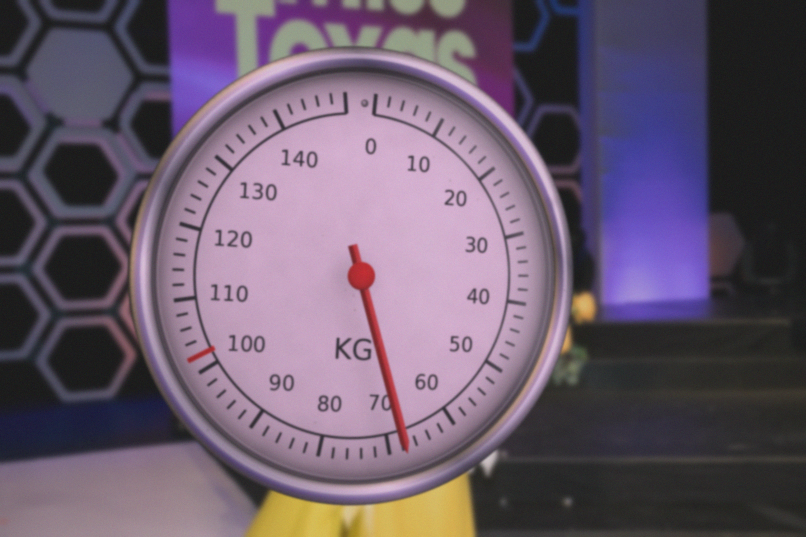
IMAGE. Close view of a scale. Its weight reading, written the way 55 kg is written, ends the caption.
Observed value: 68 kg
